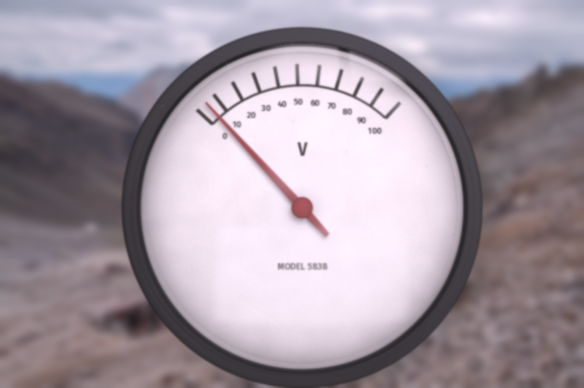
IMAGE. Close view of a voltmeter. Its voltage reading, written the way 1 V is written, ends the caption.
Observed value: 5 V
